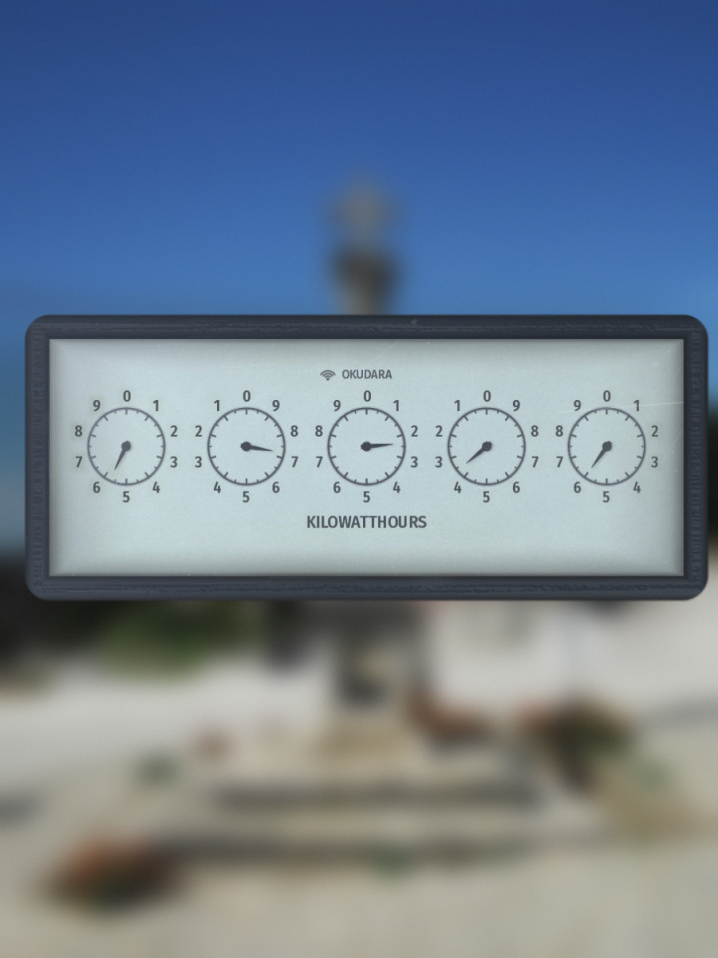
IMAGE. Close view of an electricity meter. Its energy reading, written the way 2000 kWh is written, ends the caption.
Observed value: 57236 kWh
